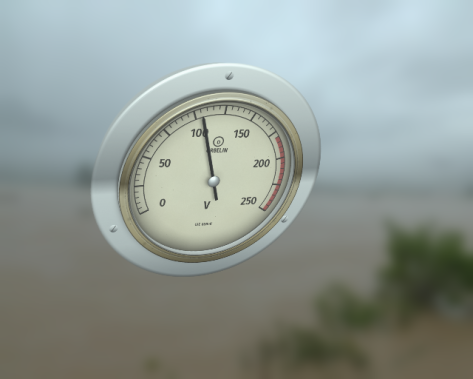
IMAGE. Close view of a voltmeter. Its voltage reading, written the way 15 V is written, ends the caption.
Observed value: 105 V
